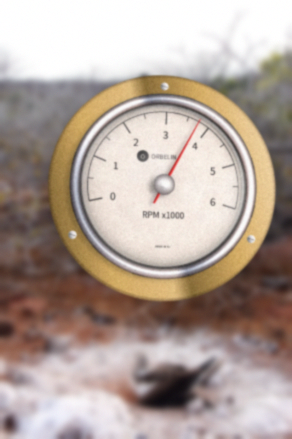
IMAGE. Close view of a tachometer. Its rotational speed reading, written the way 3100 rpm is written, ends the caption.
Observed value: 3750 rpm
